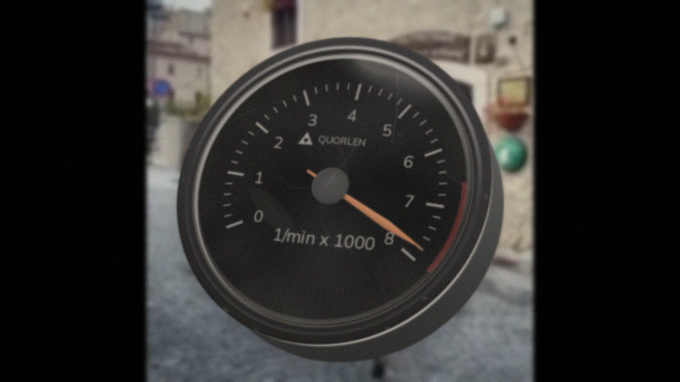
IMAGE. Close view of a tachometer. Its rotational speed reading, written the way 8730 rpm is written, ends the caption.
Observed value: 7800 rpm
